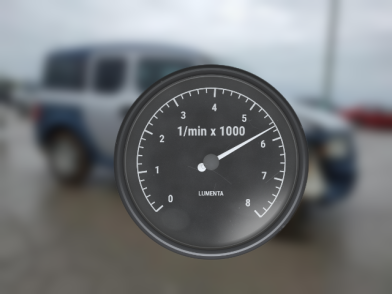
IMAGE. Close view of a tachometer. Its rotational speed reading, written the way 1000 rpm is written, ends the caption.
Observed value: 5700 rpm
